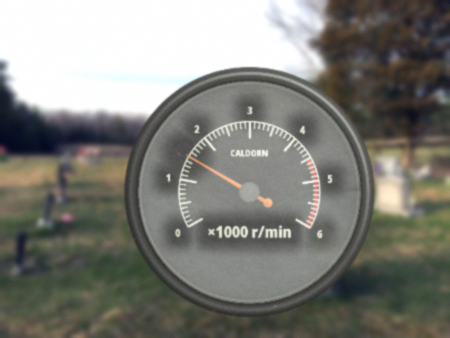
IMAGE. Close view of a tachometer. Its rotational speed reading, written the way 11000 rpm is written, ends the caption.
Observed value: 1500 rpm
